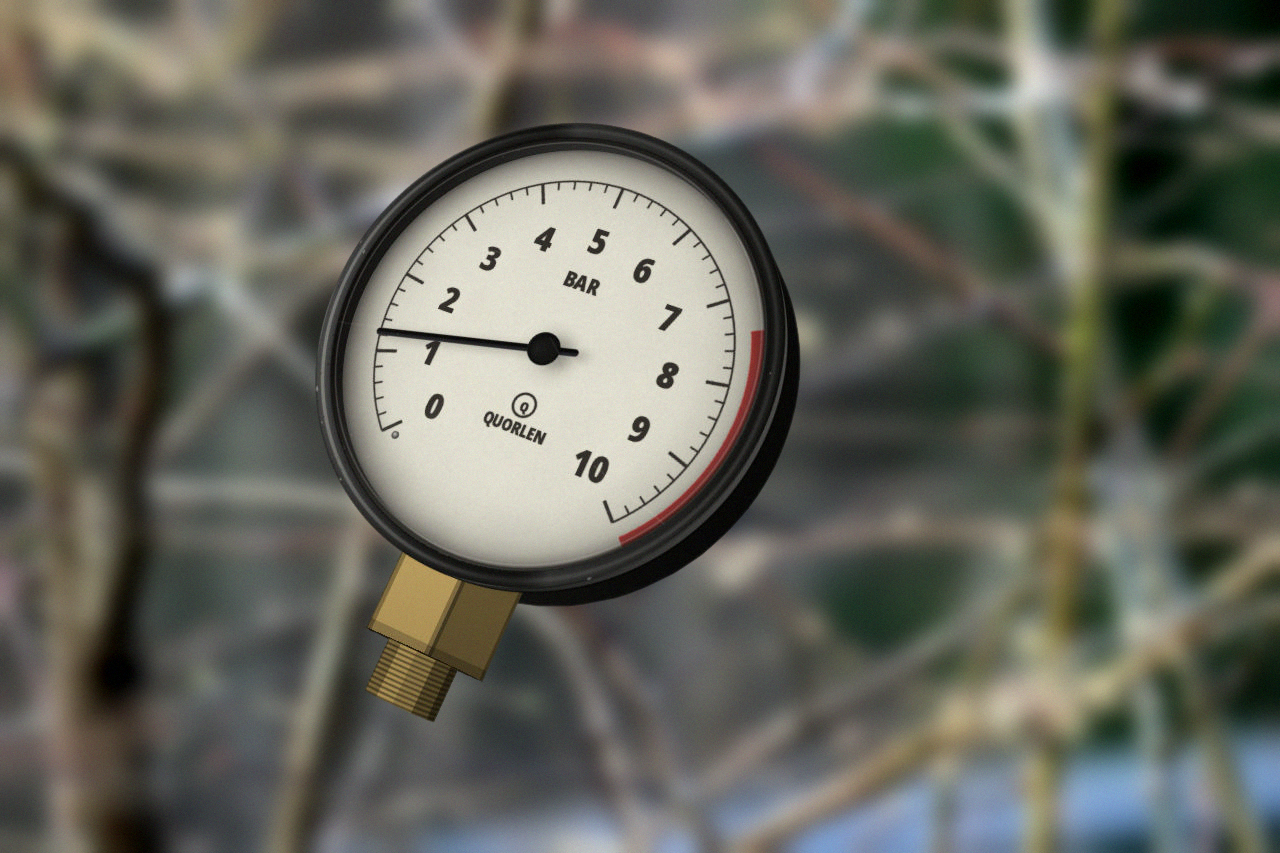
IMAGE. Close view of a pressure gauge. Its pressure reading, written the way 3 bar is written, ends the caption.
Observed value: 1.2 bar
